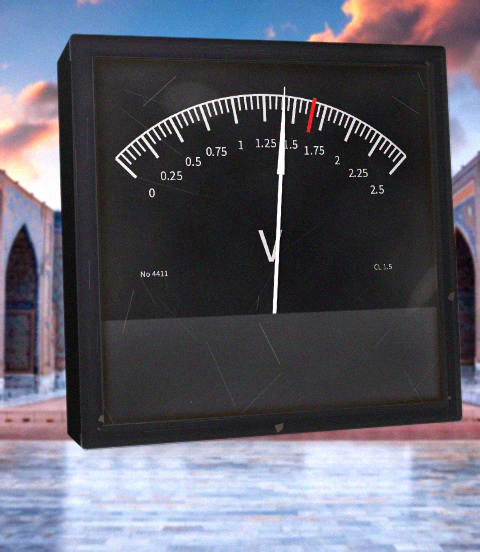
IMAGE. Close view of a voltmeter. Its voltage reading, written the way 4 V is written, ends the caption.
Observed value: 1.4 V
